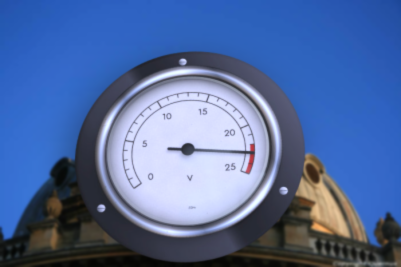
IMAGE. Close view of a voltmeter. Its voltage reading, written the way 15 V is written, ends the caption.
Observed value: 23 V
